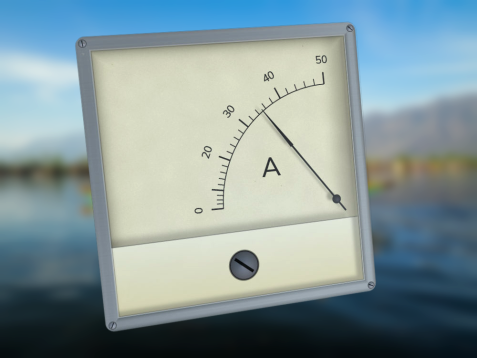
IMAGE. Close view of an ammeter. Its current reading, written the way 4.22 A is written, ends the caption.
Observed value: 35 A
